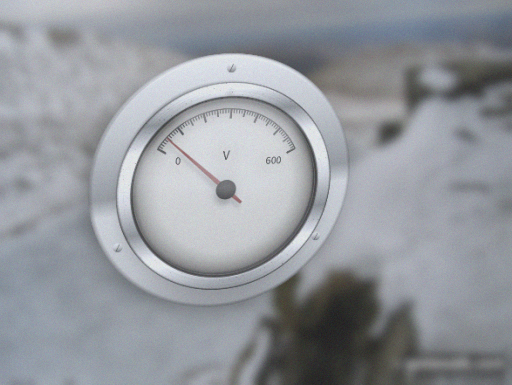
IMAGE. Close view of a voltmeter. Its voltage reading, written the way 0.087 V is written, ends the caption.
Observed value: 50 V
